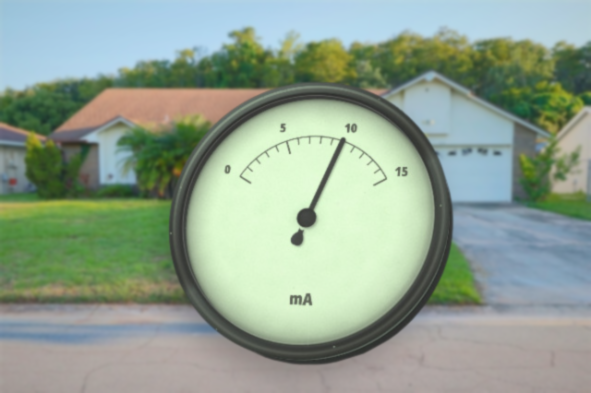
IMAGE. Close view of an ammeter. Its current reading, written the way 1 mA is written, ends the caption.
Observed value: 10 mA
